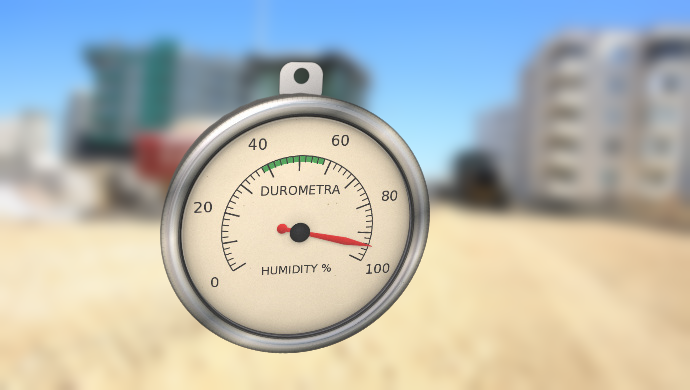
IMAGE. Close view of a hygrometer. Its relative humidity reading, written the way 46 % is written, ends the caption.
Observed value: 94 %
